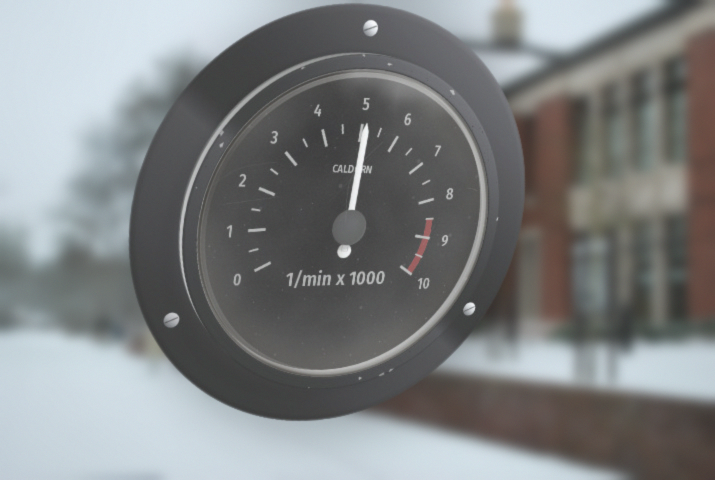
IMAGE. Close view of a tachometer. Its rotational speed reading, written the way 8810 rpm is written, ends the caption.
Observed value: 5000 rpm
